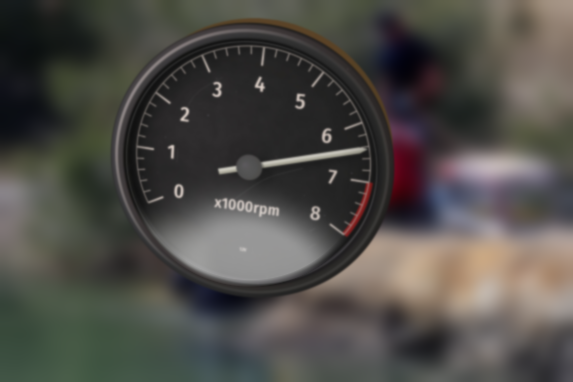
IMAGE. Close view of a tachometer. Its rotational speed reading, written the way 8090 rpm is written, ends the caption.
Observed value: 6400 rpm
